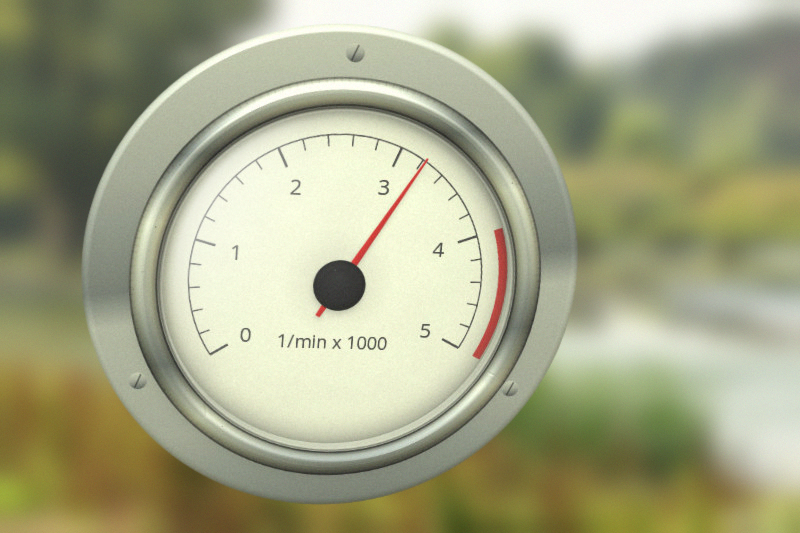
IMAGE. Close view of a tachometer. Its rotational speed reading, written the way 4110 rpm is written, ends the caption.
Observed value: 3200 rpm
